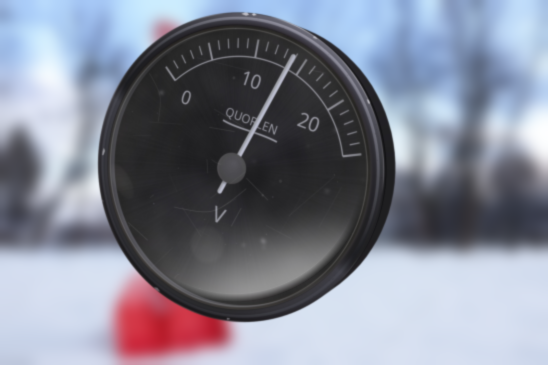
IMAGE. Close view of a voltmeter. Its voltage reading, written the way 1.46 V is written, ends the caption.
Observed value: 14 V
